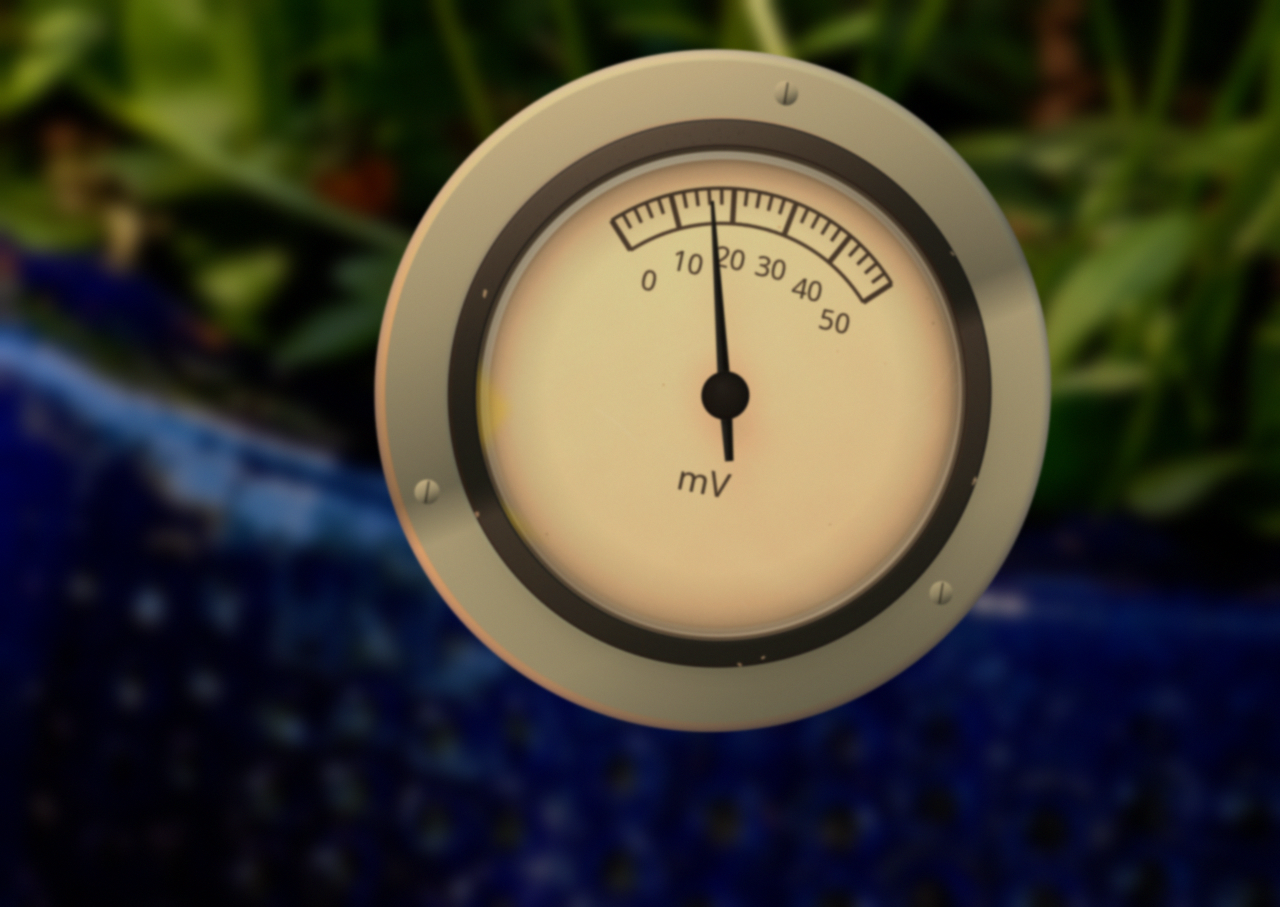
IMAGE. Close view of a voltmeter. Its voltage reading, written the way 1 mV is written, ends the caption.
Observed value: 16 mV
